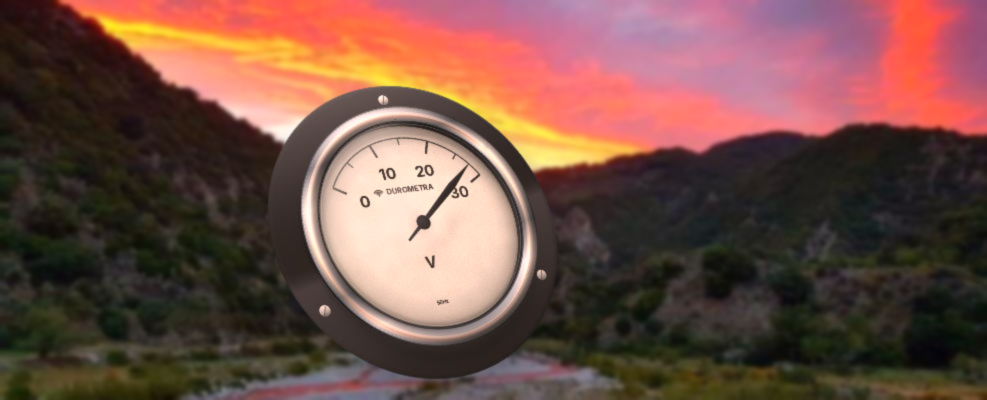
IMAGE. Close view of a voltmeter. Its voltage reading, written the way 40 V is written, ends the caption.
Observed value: 27.5 V
